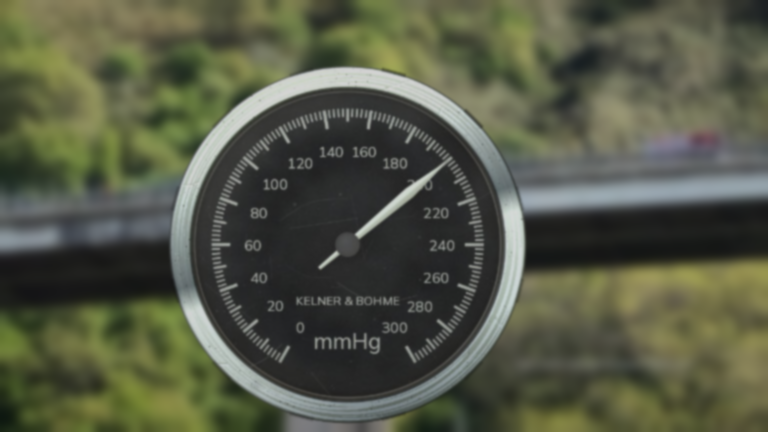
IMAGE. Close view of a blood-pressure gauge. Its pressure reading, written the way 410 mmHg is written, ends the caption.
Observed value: 200 mmHg
